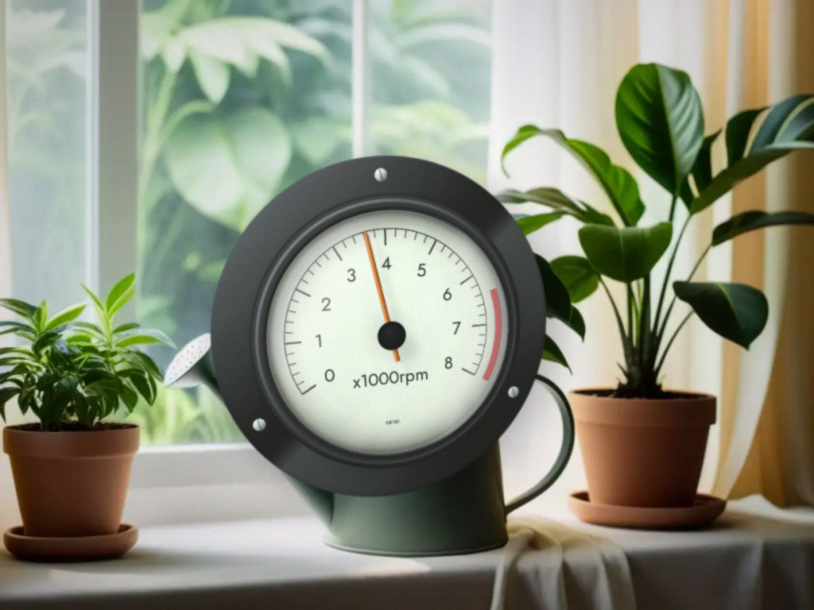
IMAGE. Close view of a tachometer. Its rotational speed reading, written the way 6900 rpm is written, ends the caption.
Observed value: 3600 rpm
